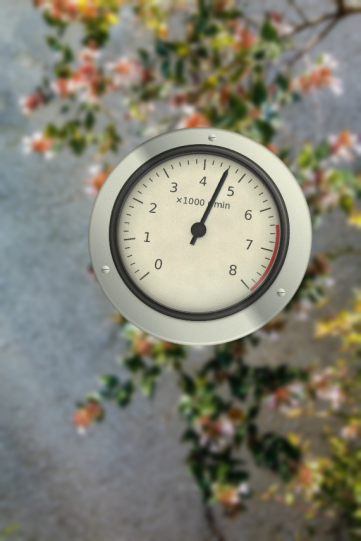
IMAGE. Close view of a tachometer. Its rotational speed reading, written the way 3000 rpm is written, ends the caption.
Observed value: 4600 rpm
